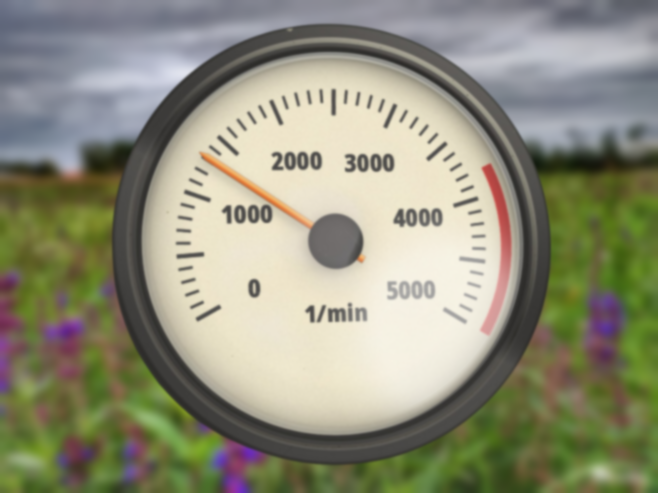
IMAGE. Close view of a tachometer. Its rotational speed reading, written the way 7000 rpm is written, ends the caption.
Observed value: 1300 rpm
